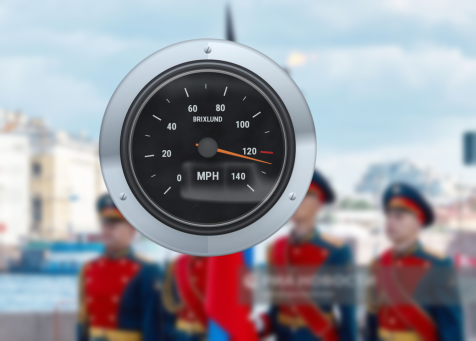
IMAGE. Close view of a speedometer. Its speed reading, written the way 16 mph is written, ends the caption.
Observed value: 125 mph
